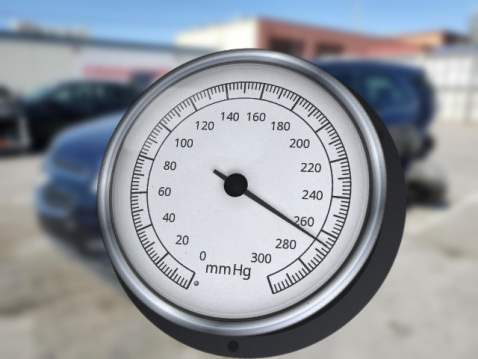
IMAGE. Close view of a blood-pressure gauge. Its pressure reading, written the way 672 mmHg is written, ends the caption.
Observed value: 266 mmHg
